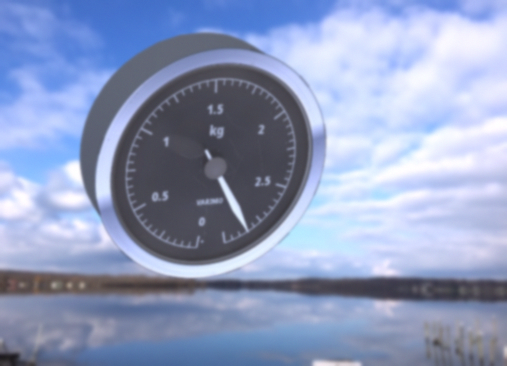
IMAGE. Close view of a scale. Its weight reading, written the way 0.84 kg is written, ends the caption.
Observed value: 2.85 kg
